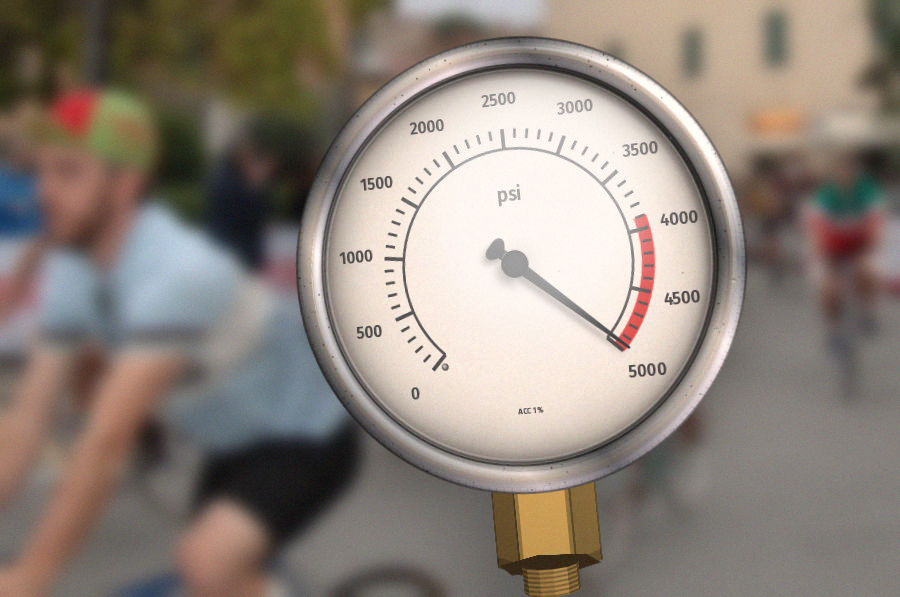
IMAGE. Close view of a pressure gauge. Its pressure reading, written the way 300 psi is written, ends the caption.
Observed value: 4950 psi
